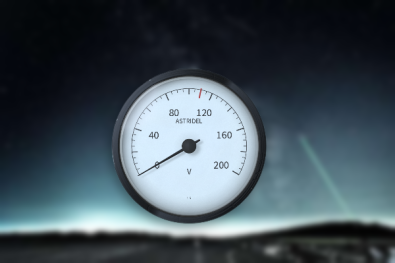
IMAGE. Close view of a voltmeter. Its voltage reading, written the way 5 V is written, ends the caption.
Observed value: 0 V
